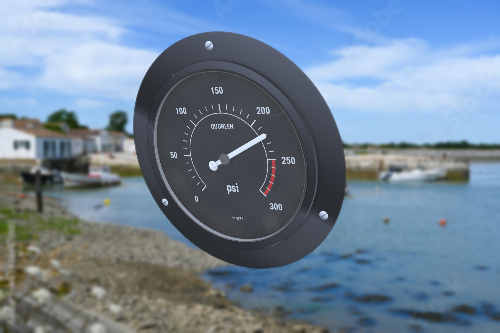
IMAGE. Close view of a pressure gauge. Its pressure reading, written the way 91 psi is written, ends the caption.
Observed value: 220 psi
